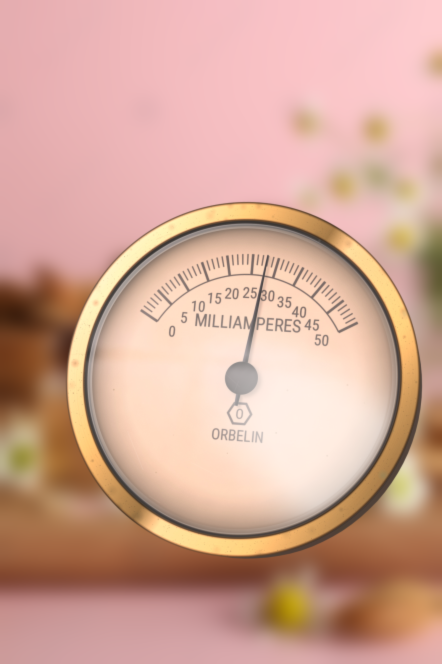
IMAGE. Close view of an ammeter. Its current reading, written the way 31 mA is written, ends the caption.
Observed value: 28 mA
